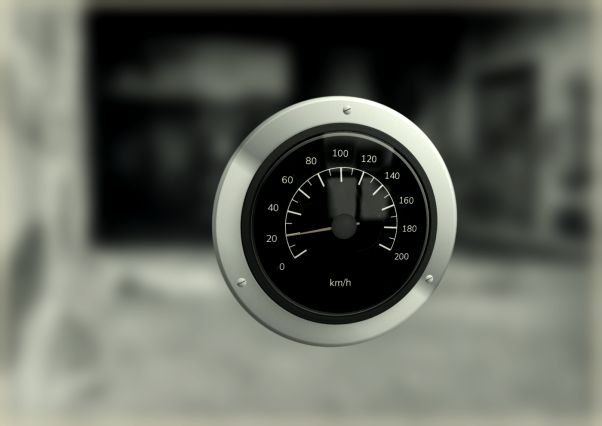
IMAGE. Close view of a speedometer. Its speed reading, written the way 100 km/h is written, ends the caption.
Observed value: 20 km/h
